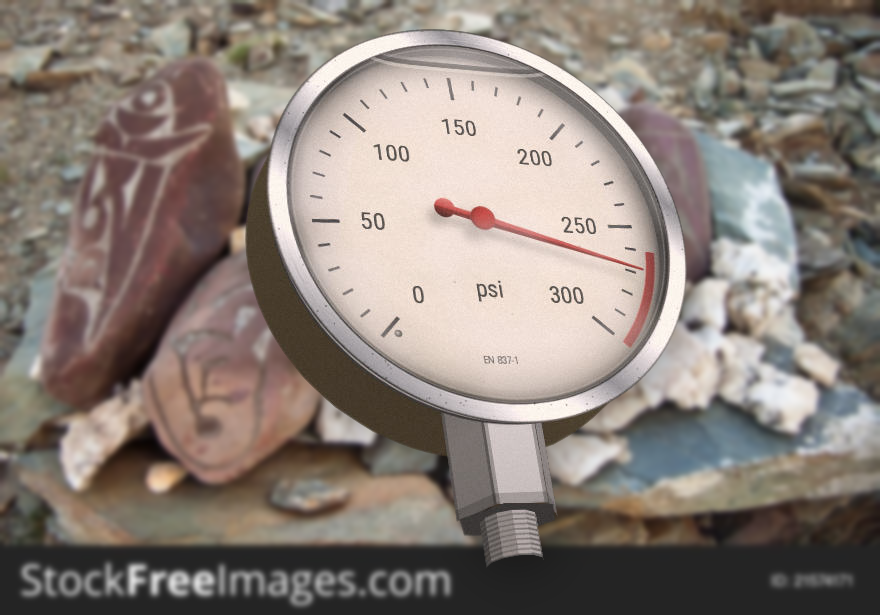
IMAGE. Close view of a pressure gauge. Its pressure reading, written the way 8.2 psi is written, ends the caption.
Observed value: 270 psi
